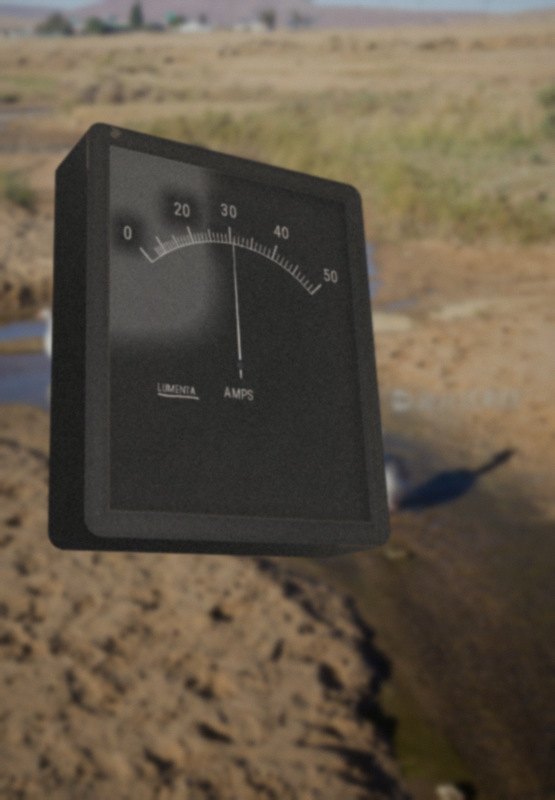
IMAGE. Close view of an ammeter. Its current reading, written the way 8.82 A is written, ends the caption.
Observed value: 30 A
